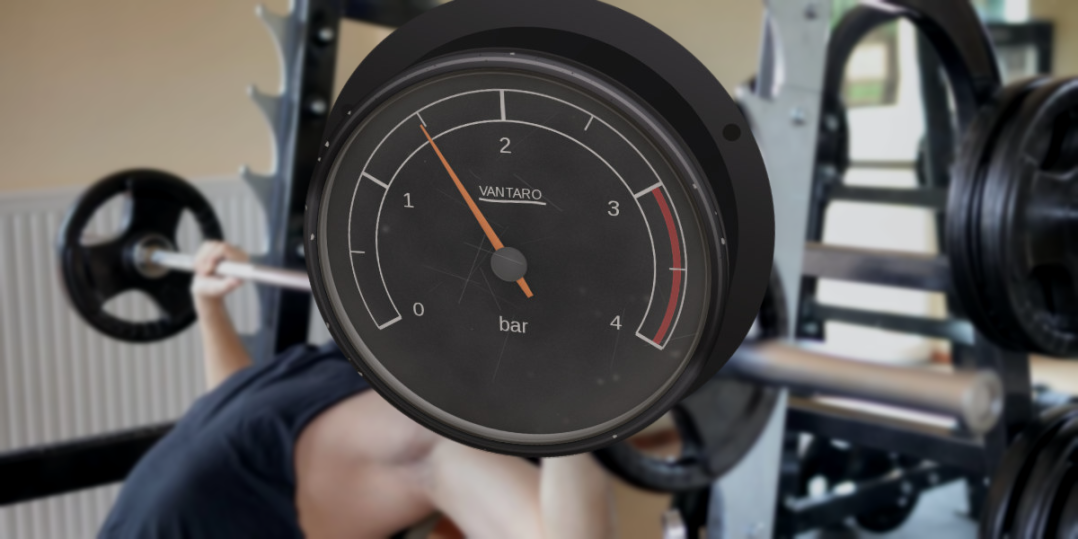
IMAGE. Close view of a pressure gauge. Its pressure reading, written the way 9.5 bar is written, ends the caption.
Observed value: 1.5 bar
